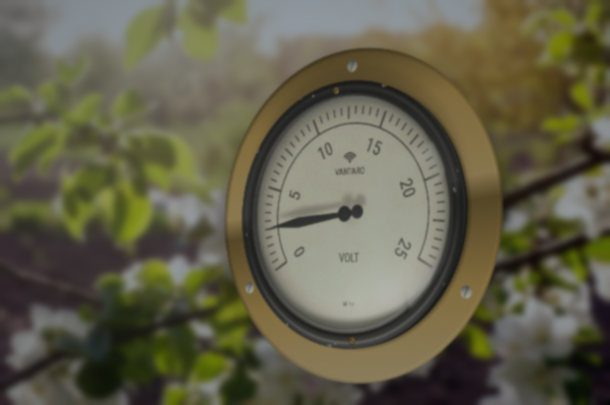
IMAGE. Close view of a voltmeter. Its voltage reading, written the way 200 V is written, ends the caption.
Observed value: 2.5 V
